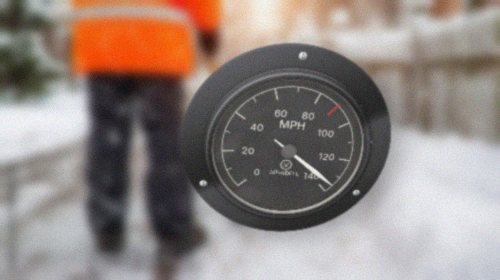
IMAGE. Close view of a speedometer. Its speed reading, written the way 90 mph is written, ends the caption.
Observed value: 135 mph
